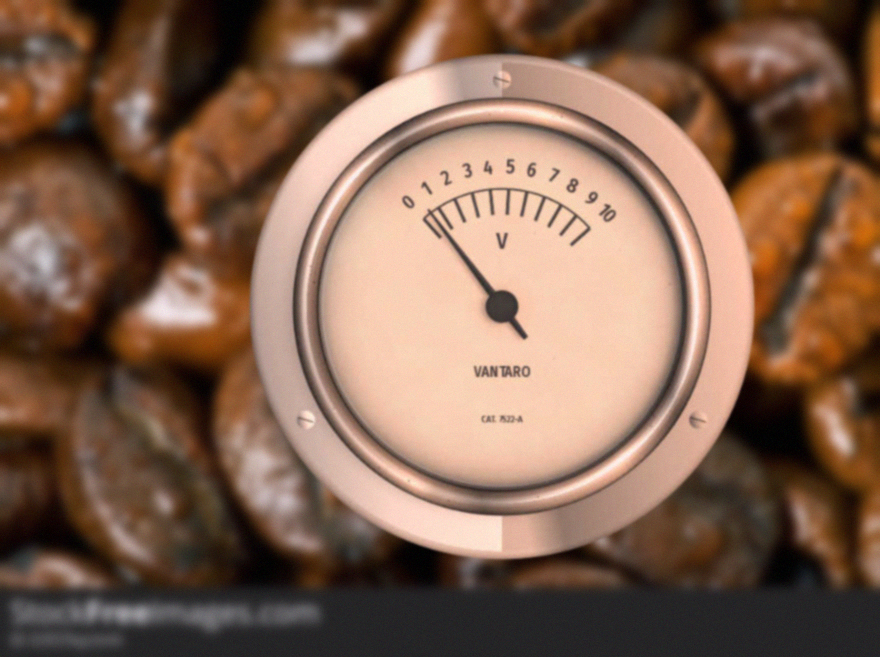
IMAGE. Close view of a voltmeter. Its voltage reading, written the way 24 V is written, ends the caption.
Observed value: 0.5 V
